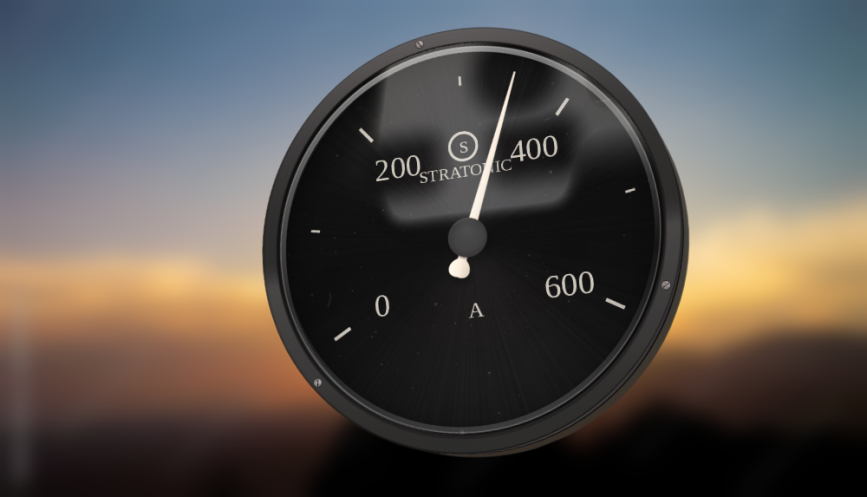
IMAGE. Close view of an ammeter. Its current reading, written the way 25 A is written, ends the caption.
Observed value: 350 A
